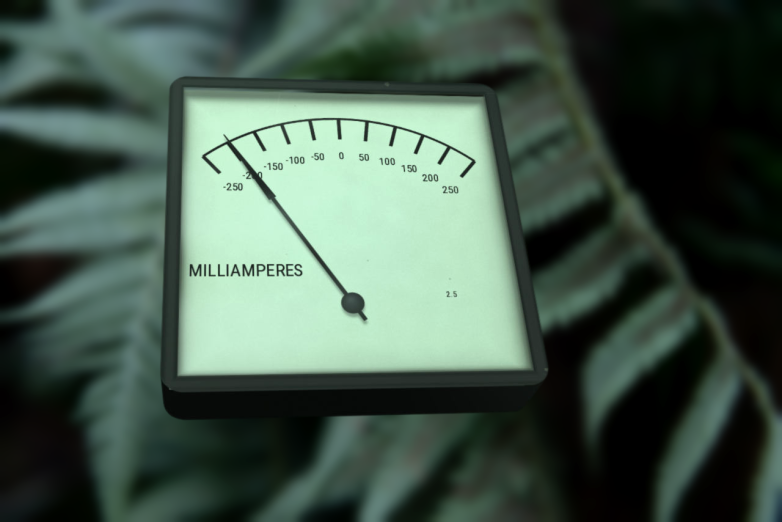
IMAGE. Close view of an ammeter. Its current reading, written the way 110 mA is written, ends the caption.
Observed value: -200 mA
